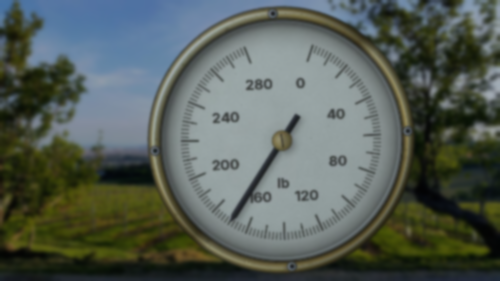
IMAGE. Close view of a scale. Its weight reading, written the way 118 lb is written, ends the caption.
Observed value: 170 lb
